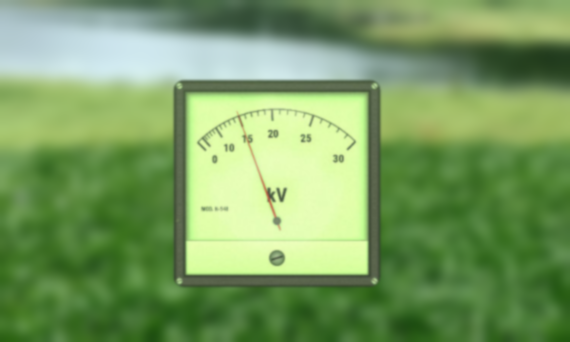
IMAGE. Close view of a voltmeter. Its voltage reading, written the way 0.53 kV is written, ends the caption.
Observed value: 15 kV
